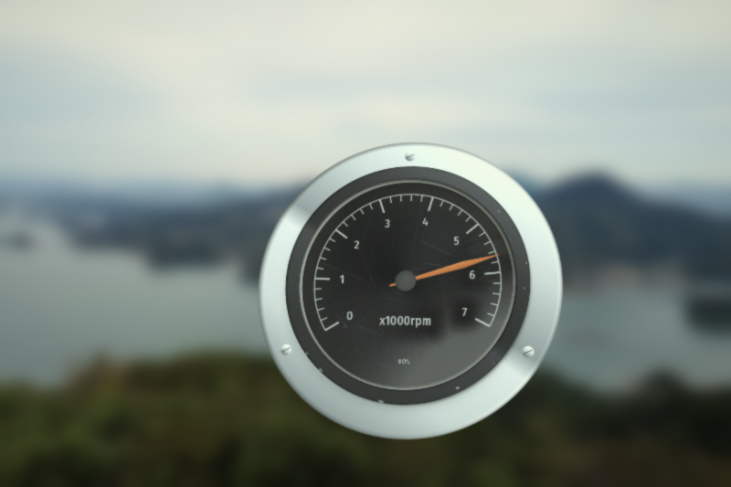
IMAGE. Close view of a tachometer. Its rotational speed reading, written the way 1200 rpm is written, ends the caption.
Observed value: 5700 rpm
